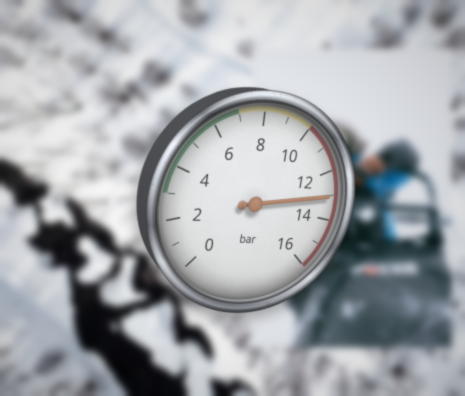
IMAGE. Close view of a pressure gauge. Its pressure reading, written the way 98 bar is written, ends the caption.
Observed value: 13 bar
